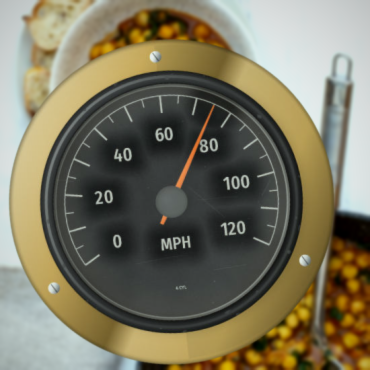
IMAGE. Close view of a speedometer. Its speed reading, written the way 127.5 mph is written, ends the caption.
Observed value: 75 mph
